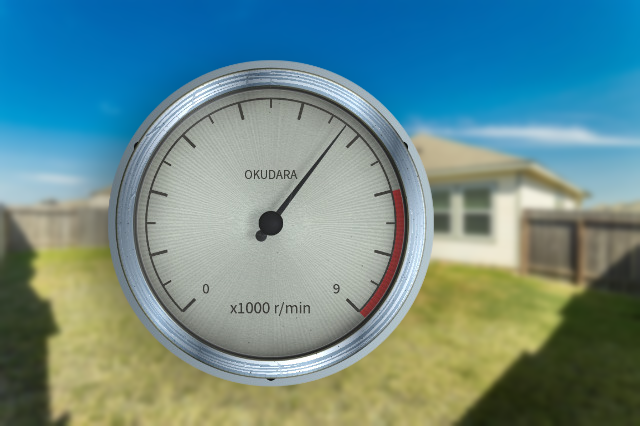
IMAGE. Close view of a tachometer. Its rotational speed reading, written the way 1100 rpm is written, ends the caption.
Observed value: 5750 rpm
